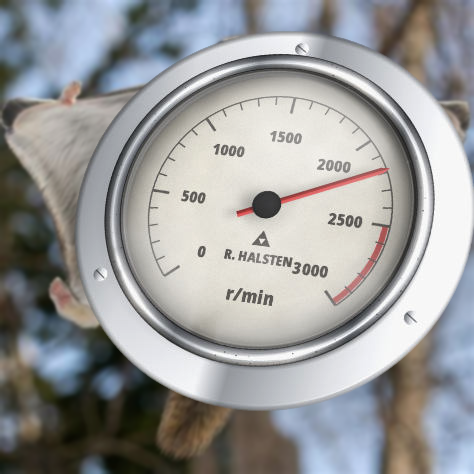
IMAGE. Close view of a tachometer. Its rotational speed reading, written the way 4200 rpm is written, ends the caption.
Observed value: 2200 rpm
